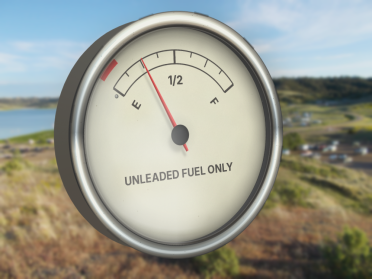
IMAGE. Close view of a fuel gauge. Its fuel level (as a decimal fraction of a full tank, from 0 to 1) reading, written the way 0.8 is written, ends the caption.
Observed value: 0.25
